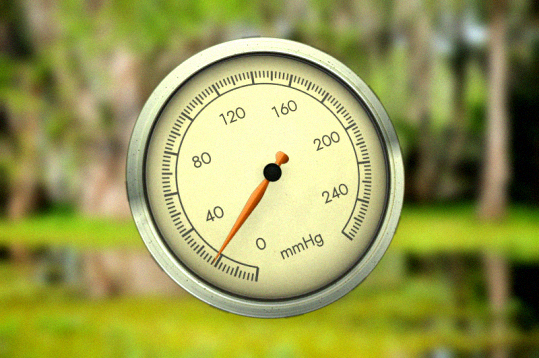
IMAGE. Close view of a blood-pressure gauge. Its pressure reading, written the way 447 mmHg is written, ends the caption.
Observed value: 22 mmHg
